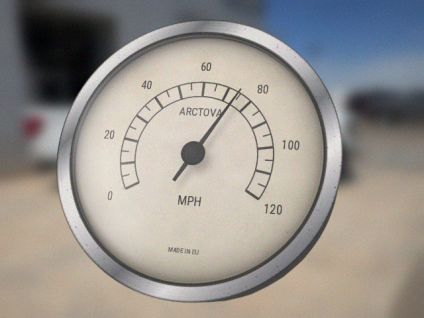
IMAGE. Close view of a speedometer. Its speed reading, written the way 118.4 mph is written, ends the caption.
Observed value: 75 mph
